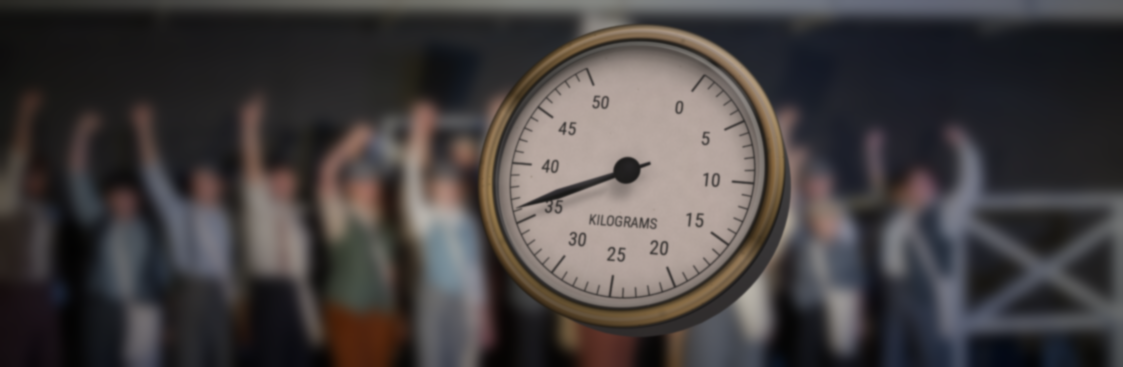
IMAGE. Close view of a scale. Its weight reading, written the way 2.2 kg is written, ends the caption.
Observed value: 36 kg
